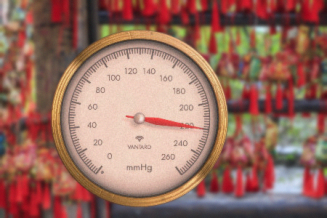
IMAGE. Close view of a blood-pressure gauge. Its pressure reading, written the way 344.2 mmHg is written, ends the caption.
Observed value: 220 mmHg
